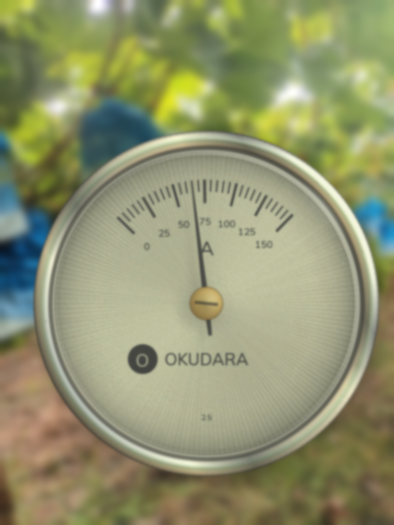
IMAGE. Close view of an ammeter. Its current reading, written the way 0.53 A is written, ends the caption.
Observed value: 65 A
